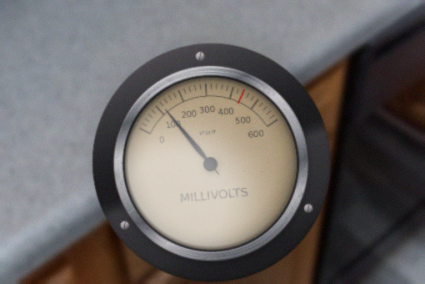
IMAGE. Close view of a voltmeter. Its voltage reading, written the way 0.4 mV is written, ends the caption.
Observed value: 120 mV
